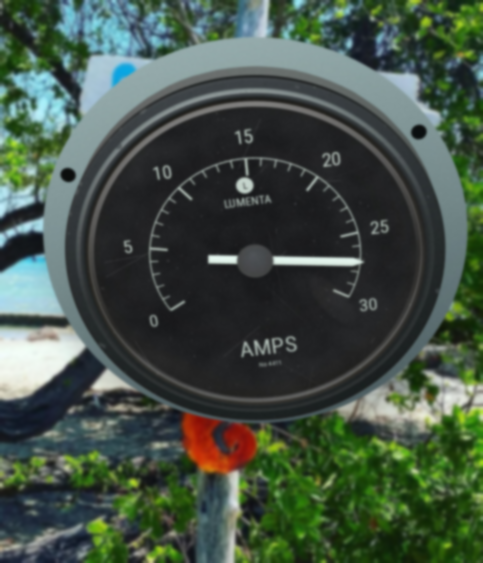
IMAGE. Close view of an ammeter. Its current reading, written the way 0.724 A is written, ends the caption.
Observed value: 27 A
